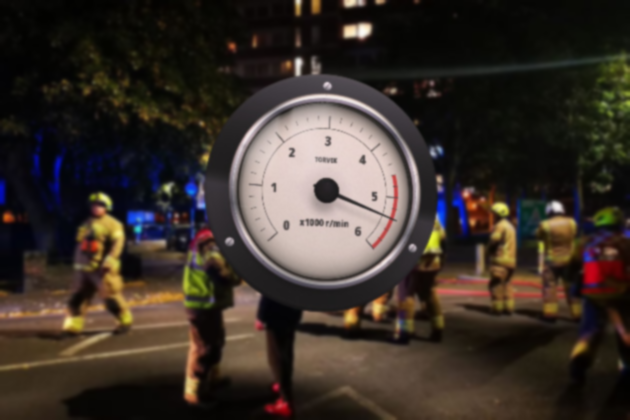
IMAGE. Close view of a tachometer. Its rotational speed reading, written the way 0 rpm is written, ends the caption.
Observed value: 5400 rpm
